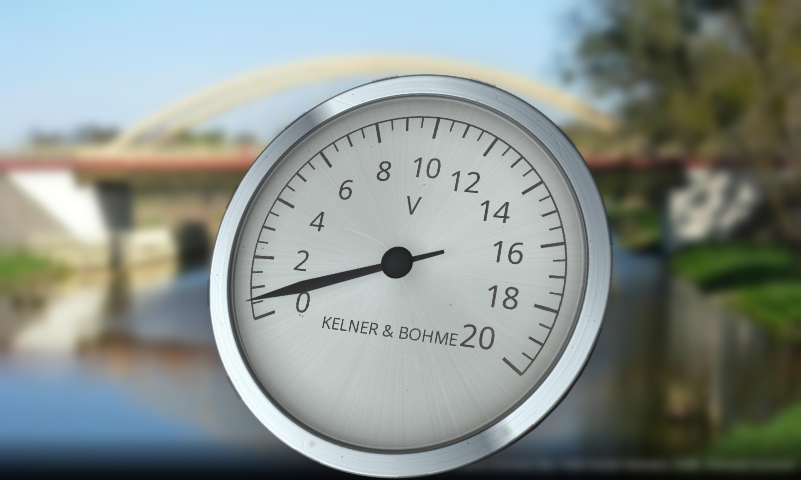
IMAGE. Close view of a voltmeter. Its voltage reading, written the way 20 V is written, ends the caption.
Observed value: 0.5 V
